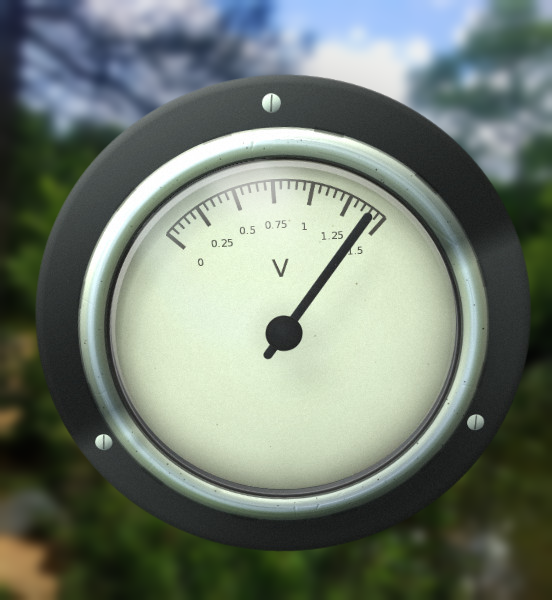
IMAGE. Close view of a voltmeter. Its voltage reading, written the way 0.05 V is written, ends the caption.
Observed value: 1.4 V
